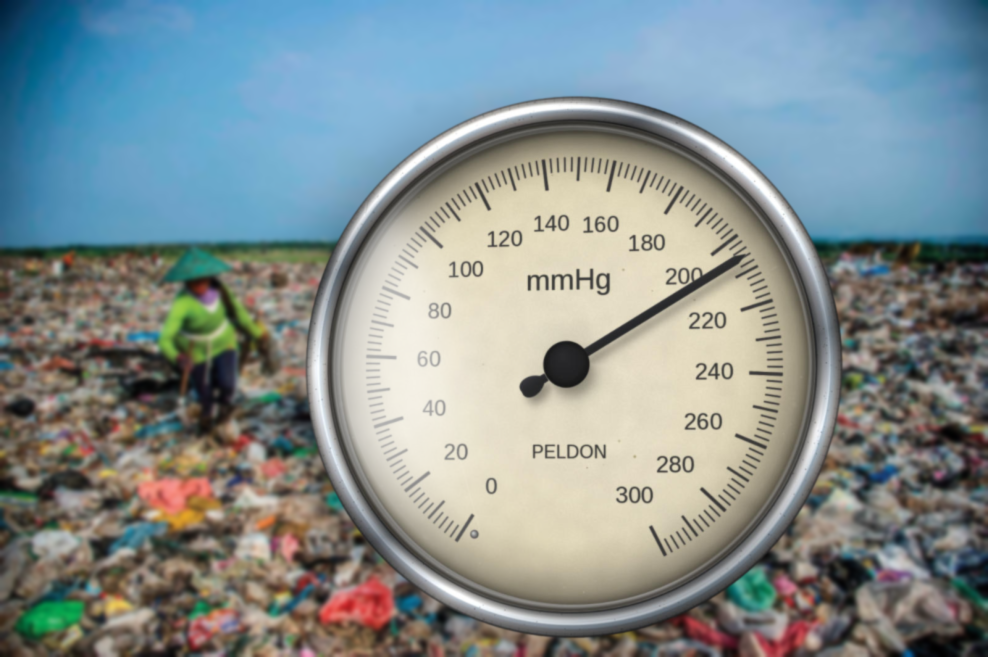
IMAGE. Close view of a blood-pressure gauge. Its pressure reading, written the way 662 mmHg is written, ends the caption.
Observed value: 206 mmHg
